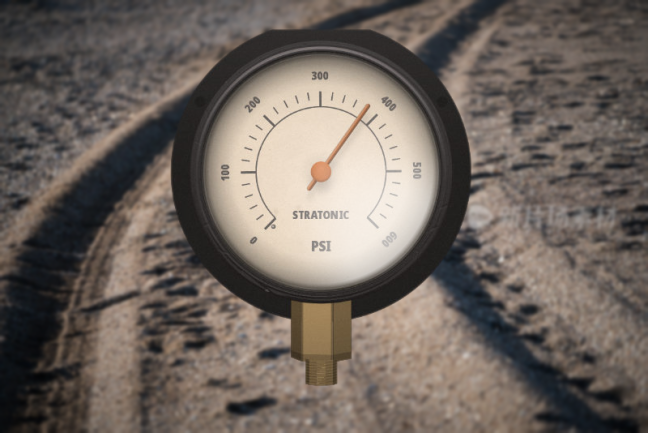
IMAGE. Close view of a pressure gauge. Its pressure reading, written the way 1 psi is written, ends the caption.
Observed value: 380 psi
